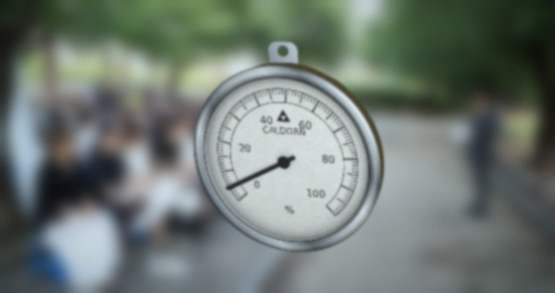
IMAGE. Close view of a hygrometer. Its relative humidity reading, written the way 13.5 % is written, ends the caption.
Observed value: 5 %
